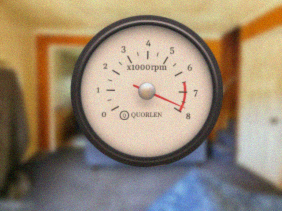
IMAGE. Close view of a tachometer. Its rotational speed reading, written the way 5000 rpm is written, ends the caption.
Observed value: 7750 rpm
